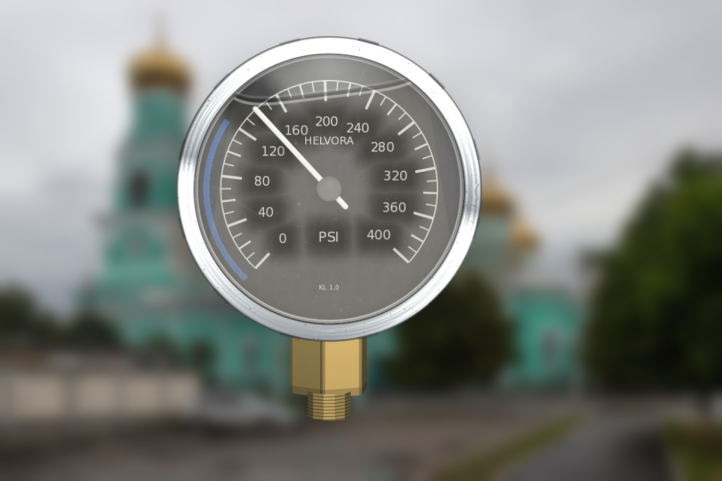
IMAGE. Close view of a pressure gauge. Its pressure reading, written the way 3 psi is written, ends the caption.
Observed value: 140 psi
